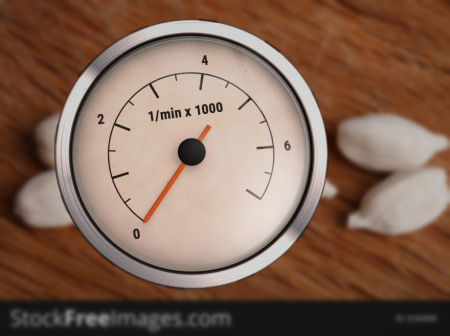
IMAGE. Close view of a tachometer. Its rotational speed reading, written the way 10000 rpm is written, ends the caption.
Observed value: 0 rpm
